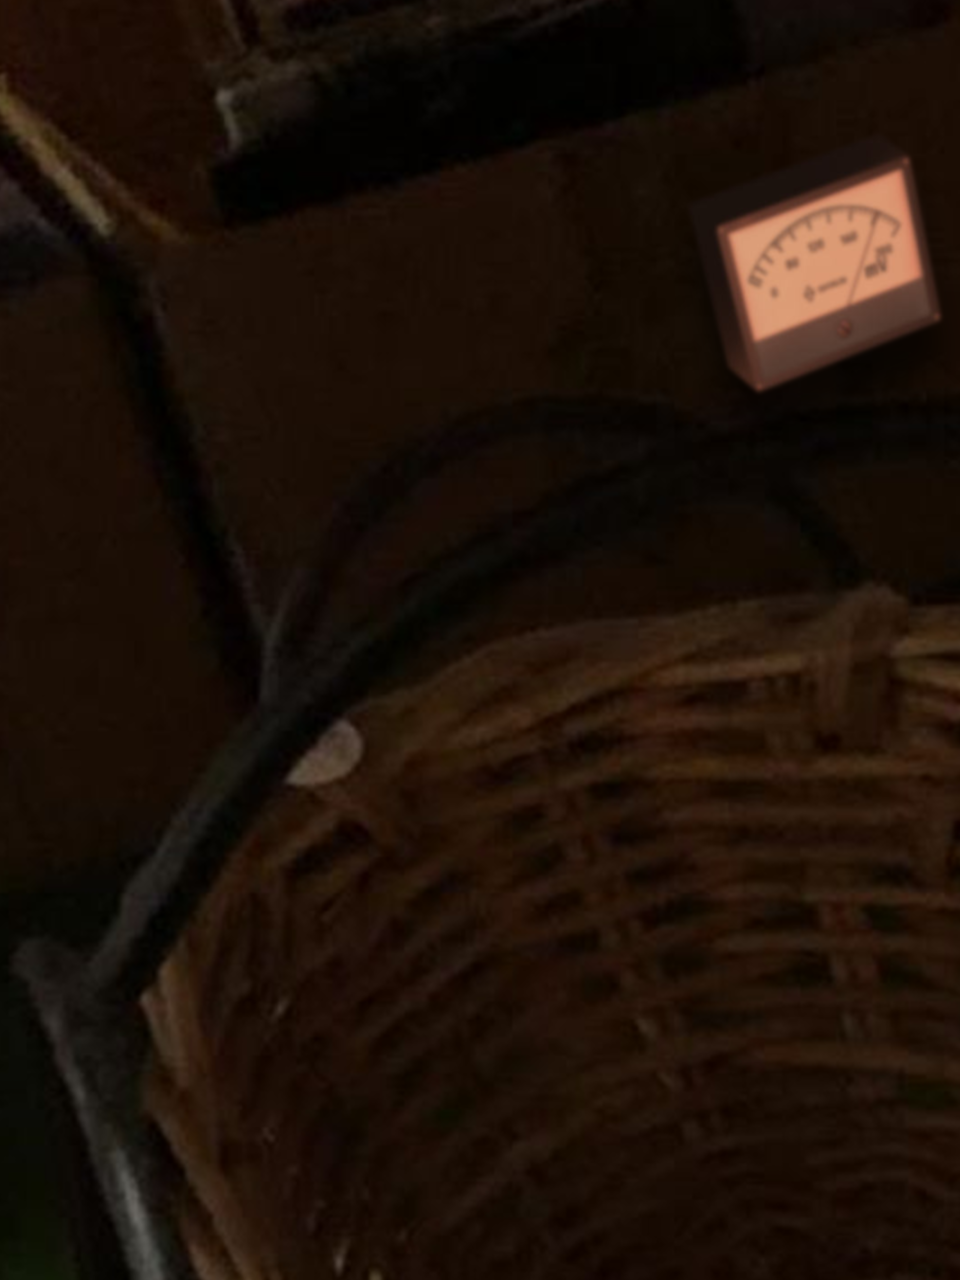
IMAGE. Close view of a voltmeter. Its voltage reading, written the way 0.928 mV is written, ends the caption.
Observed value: 180 mV
